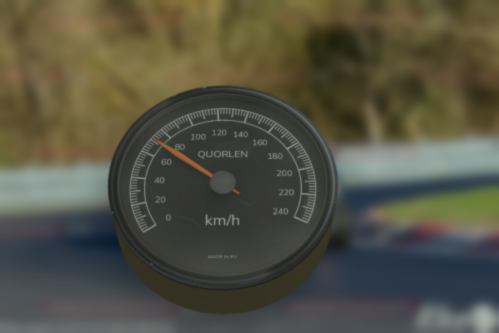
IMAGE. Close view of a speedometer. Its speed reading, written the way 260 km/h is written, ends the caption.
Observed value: 70 km/h
